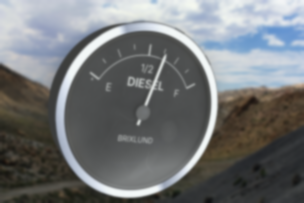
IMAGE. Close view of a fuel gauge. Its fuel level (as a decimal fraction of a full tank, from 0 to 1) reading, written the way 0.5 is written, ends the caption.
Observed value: 0.625
